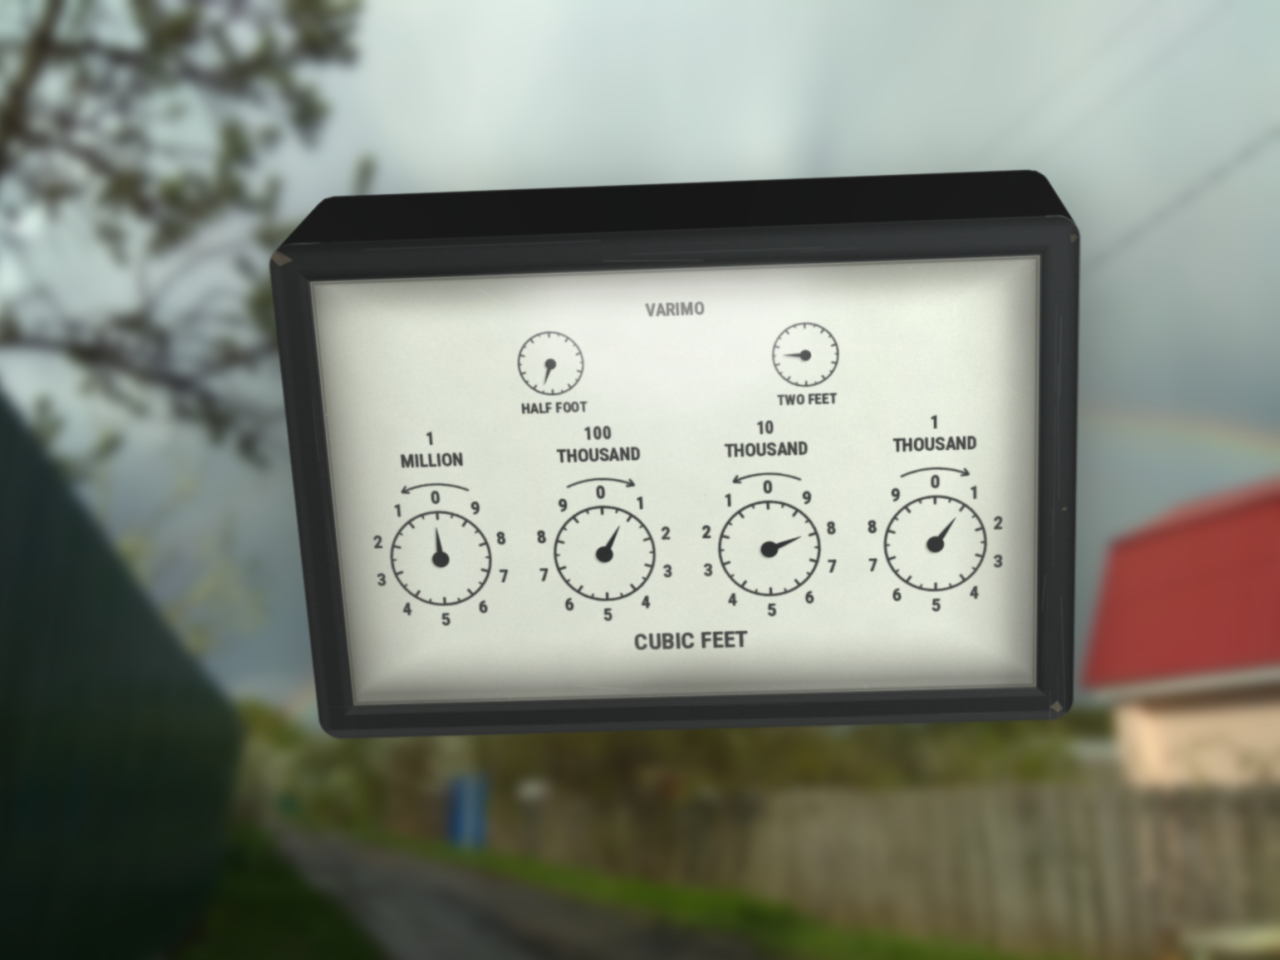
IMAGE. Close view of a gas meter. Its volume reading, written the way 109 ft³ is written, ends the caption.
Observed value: 8100 ft³
